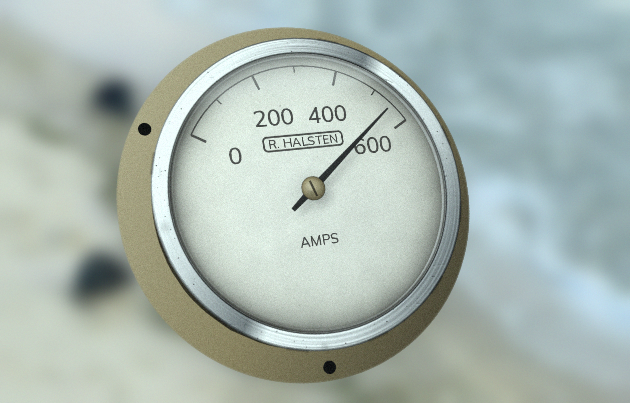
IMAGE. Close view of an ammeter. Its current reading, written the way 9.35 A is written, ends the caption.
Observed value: 550 A
